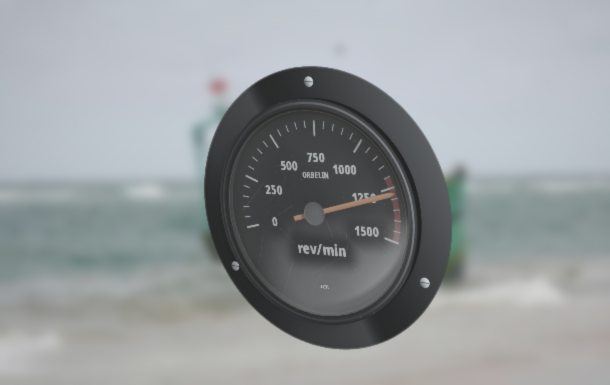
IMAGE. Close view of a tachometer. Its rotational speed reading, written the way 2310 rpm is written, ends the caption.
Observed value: 1275 rpm
